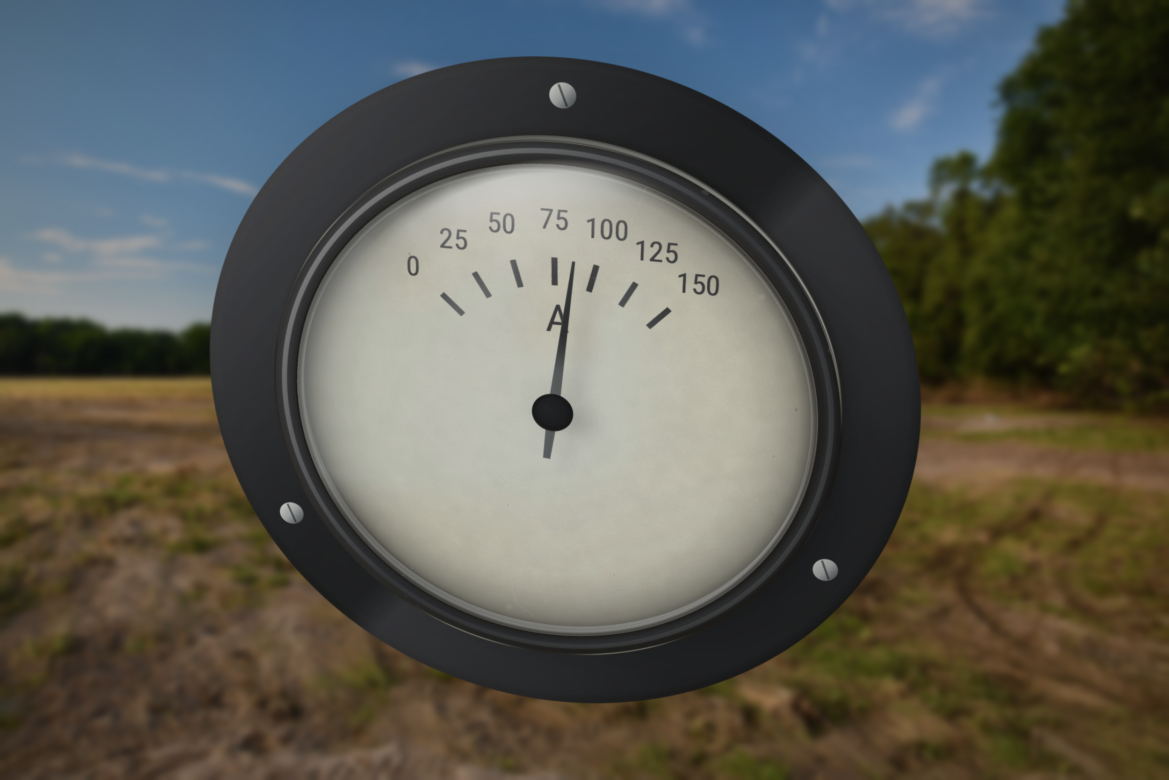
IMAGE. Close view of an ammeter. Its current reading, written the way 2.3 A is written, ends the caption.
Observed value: 87.5 A
